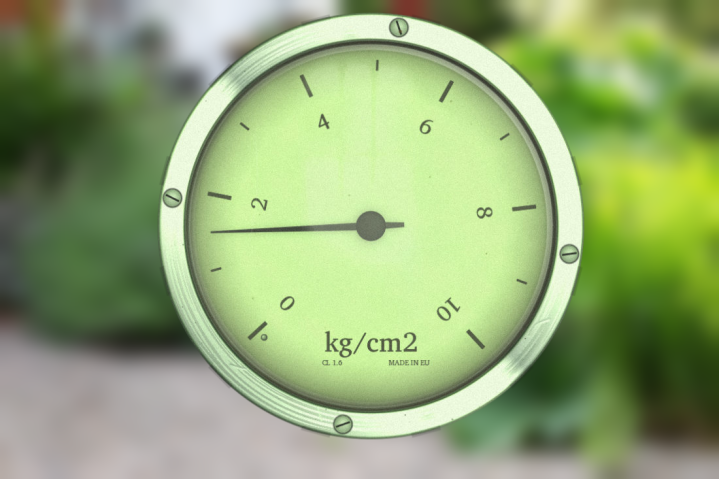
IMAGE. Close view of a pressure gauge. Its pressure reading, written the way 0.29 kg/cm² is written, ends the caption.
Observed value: 1.5 kg/cm²
